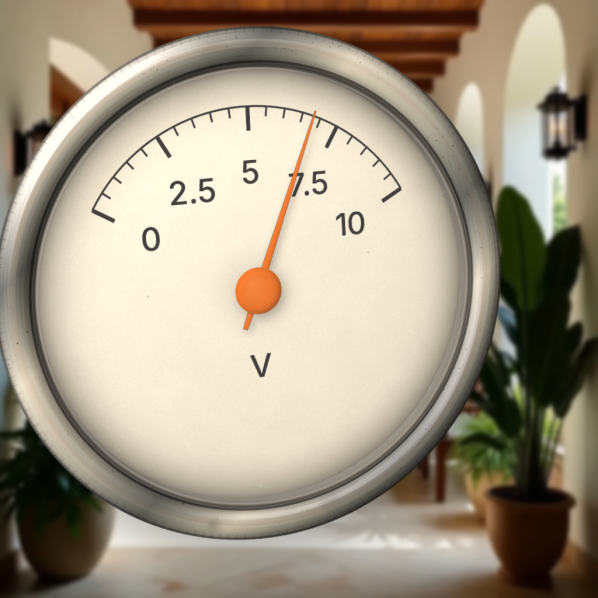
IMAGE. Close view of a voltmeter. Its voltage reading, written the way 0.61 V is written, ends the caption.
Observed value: 6.75 V
